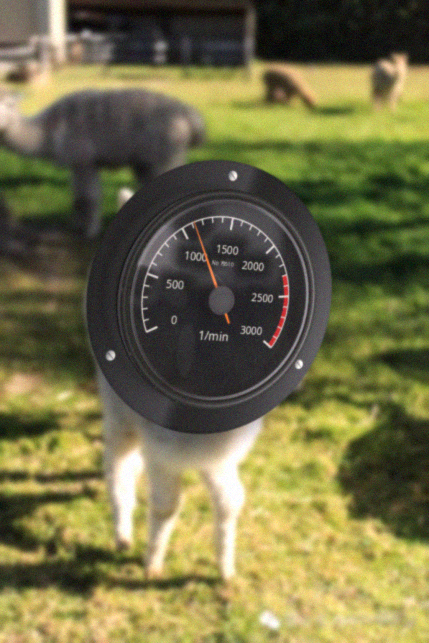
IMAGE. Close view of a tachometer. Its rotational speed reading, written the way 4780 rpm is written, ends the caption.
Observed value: 1100 rpm
